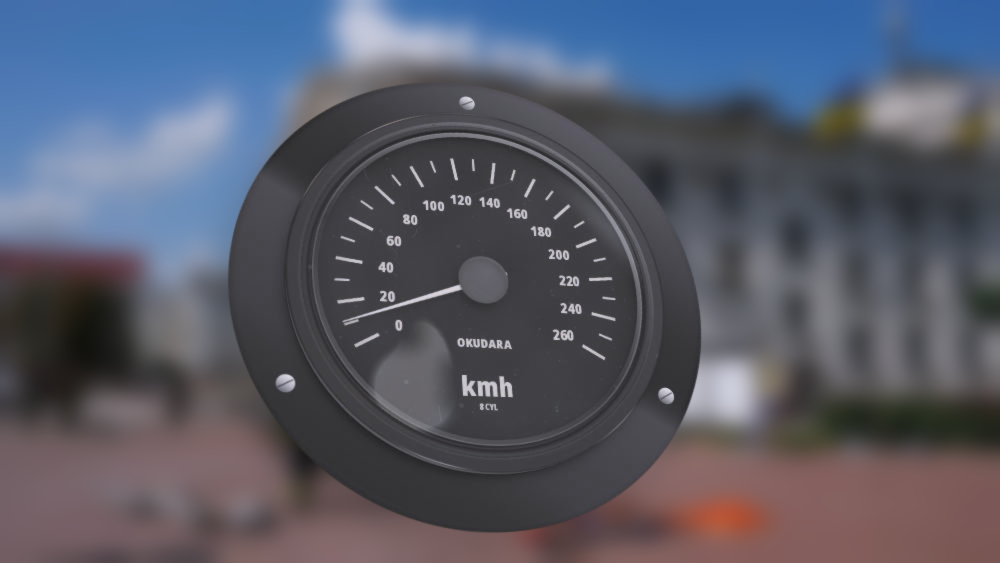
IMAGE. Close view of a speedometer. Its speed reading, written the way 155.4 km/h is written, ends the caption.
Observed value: 10 km/h
